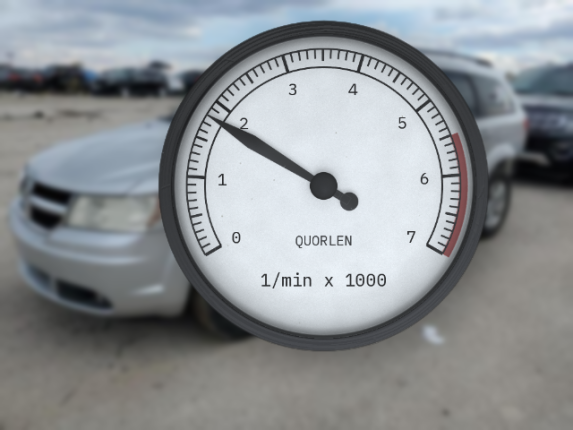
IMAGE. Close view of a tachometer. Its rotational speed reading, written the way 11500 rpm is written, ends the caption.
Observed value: 1800 rpm
